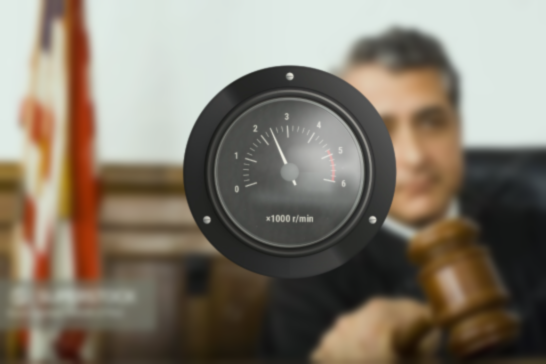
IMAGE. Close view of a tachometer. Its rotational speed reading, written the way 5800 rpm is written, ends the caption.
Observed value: 2400 rpm
